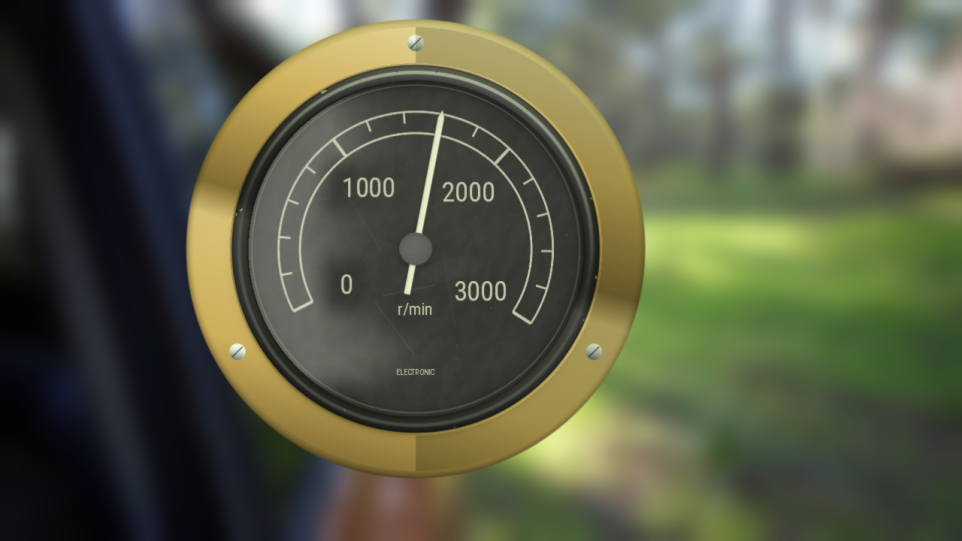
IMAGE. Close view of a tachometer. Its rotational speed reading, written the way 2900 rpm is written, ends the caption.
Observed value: 1600 rpm
